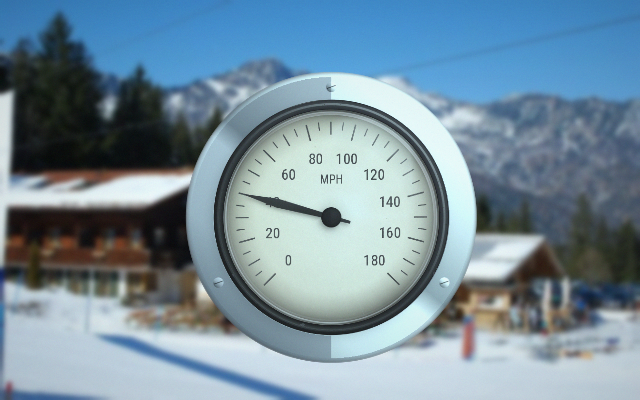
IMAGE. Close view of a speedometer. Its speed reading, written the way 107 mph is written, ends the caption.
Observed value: 40 mph
